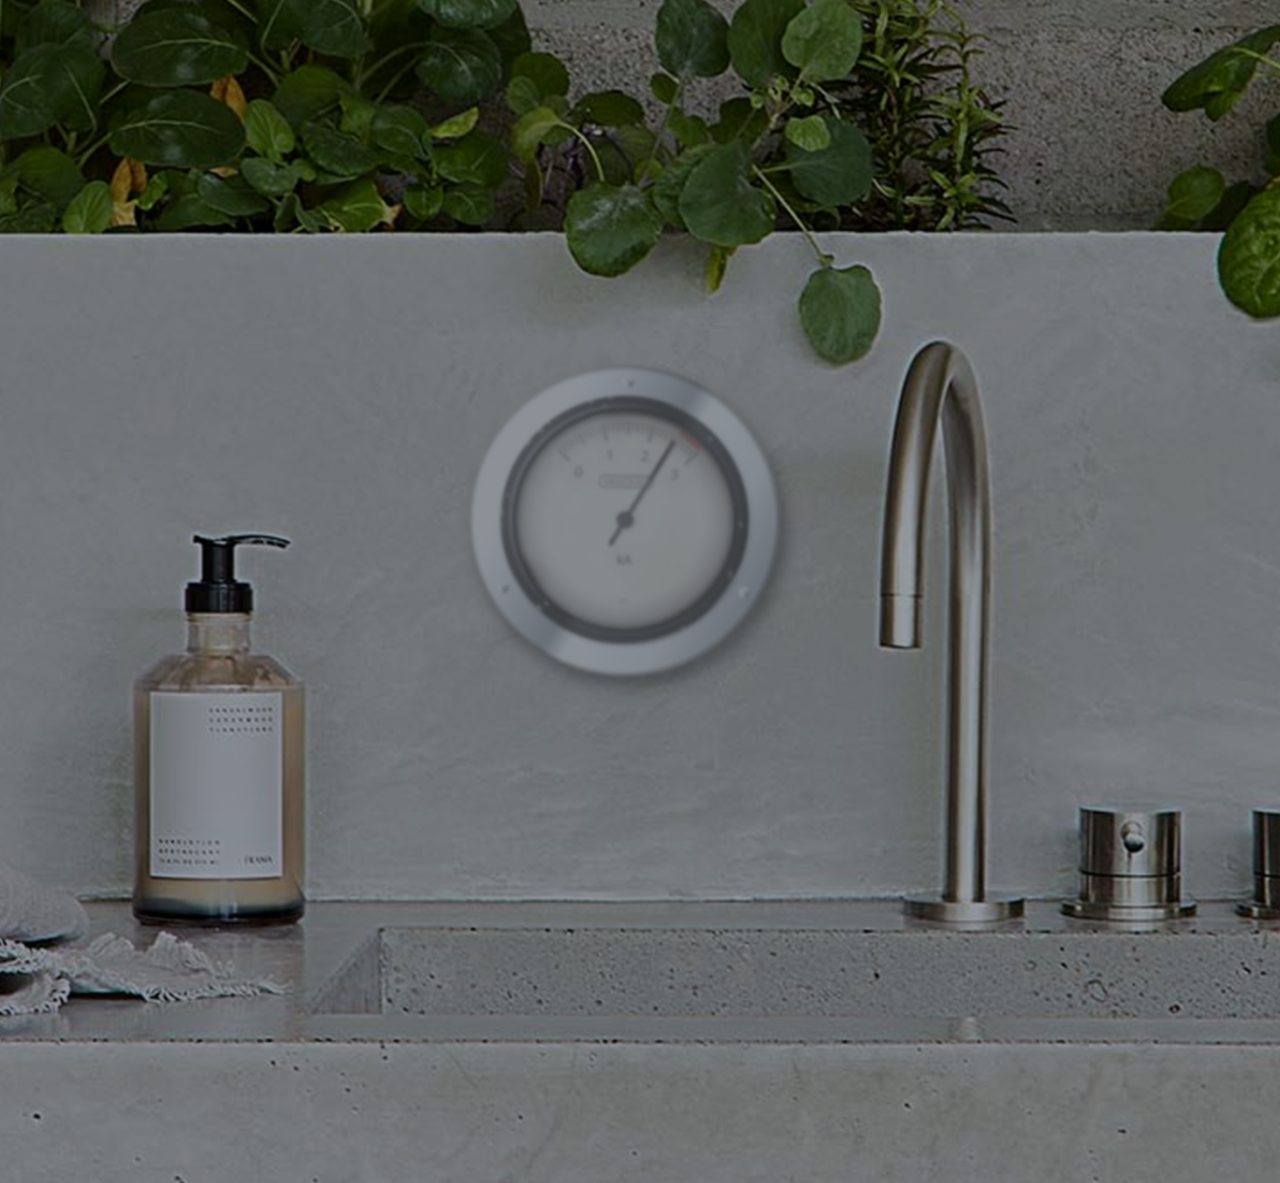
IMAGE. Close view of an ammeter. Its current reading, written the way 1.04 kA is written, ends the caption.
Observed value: 2.5 kA
